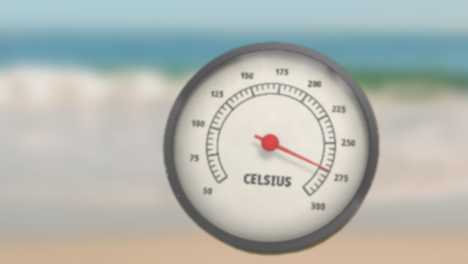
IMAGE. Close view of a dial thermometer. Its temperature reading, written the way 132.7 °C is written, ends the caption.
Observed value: 275 °C
